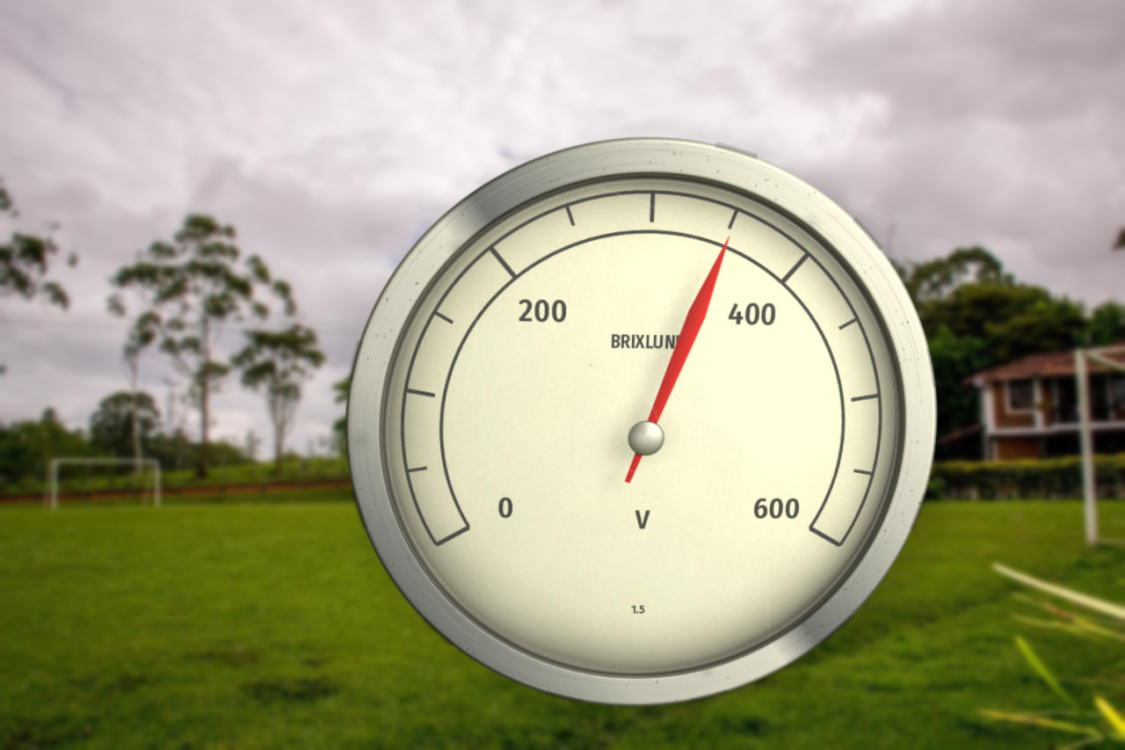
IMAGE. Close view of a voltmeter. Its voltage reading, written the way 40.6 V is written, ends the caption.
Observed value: 350 V
